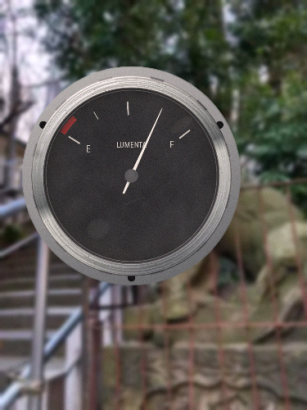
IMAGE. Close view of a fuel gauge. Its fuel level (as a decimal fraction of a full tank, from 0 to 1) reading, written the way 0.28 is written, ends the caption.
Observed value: 0.75
